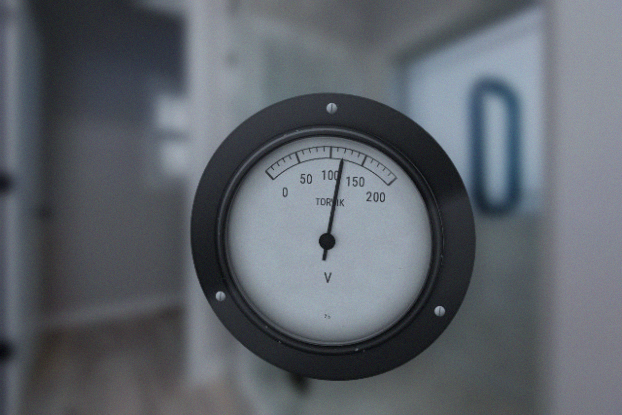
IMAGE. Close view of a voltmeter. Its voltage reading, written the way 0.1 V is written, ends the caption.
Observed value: 120 V
